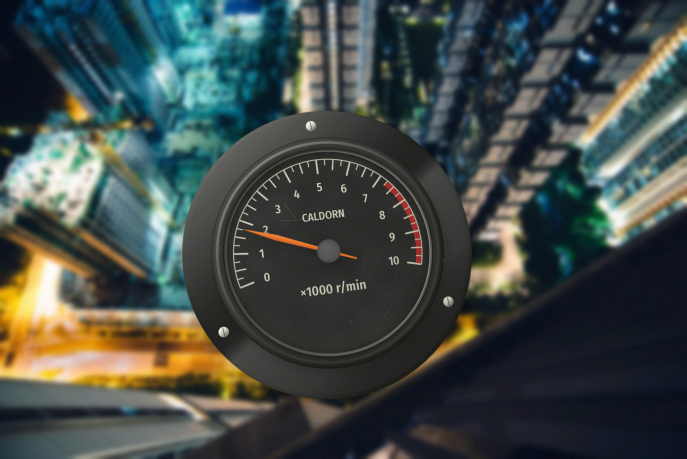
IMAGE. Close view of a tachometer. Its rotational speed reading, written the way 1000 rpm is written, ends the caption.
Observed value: 1750 rpm
